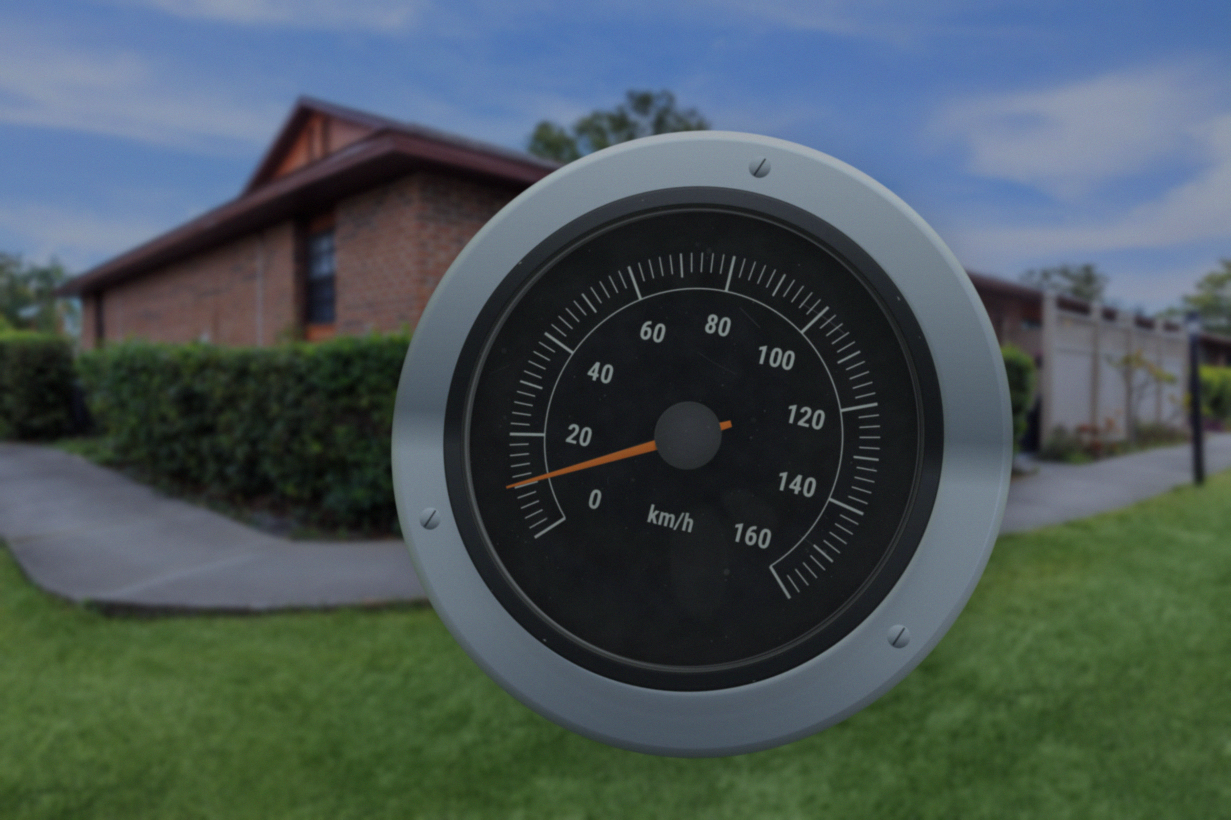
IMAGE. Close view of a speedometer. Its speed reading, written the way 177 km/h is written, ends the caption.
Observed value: 10 km/h
